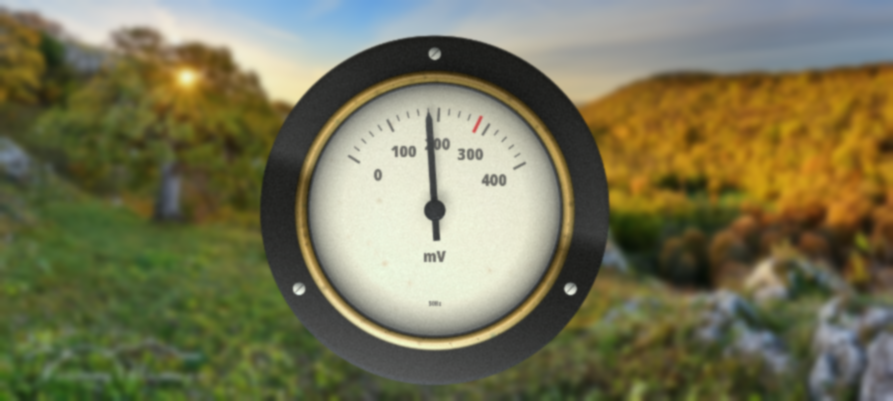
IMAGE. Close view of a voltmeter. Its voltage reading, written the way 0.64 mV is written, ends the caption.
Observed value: 180 mV
